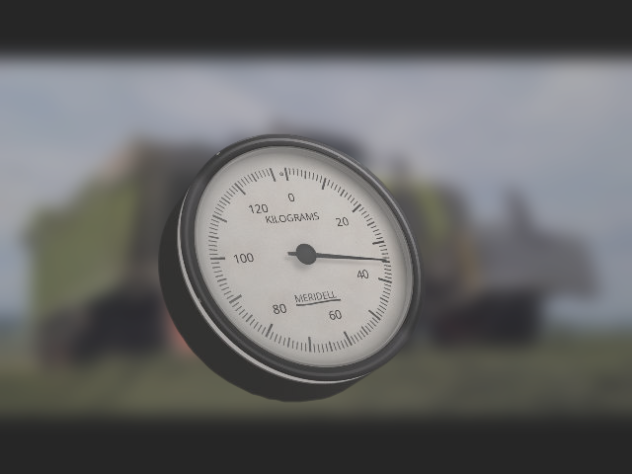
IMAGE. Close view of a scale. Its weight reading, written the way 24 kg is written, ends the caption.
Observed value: 35 kg
